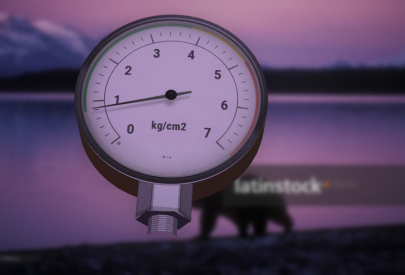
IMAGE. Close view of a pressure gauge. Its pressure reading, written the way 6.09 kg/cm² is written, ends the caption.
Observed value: 0.8 kg/cm²
